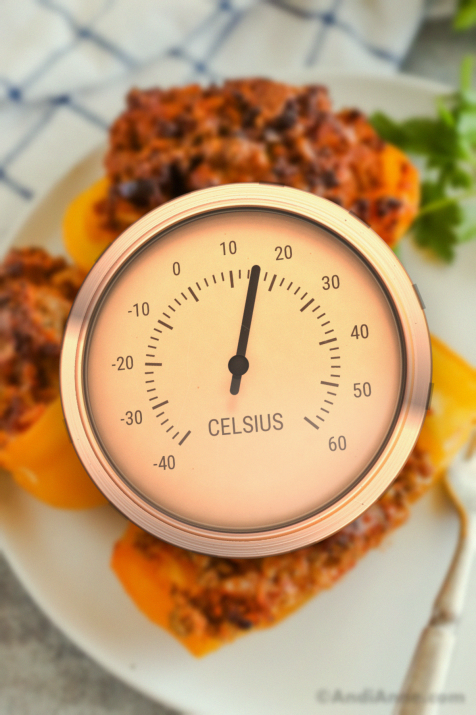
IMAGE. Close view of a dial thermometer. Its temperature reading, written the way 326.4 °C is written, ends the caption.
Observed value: 16 °C
